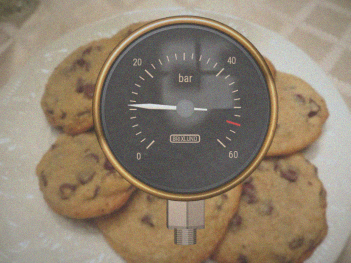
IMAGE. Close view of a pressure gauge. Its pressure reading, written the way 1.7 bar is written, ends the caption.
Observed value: 11 bar
